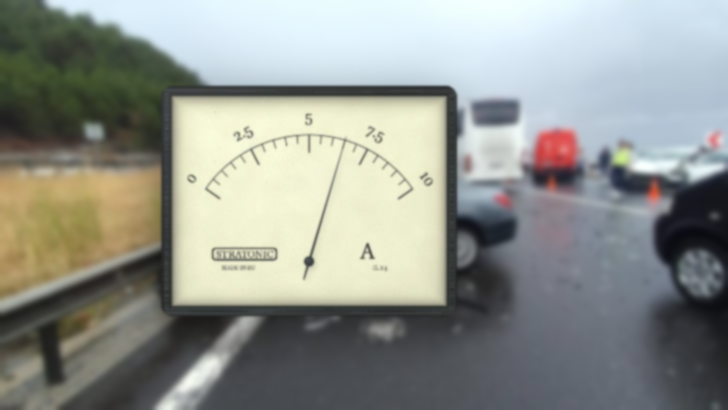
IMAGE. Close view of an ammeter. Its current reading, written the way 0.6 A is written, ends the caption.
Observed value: 6.5 A
